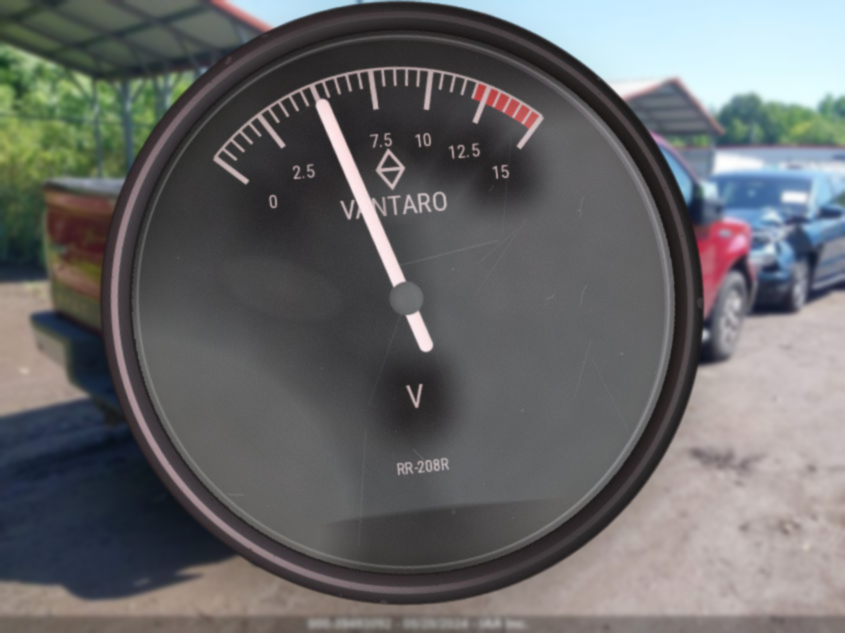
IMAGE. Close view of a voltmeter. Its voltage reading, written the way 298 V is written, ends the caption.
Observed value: 5 V
